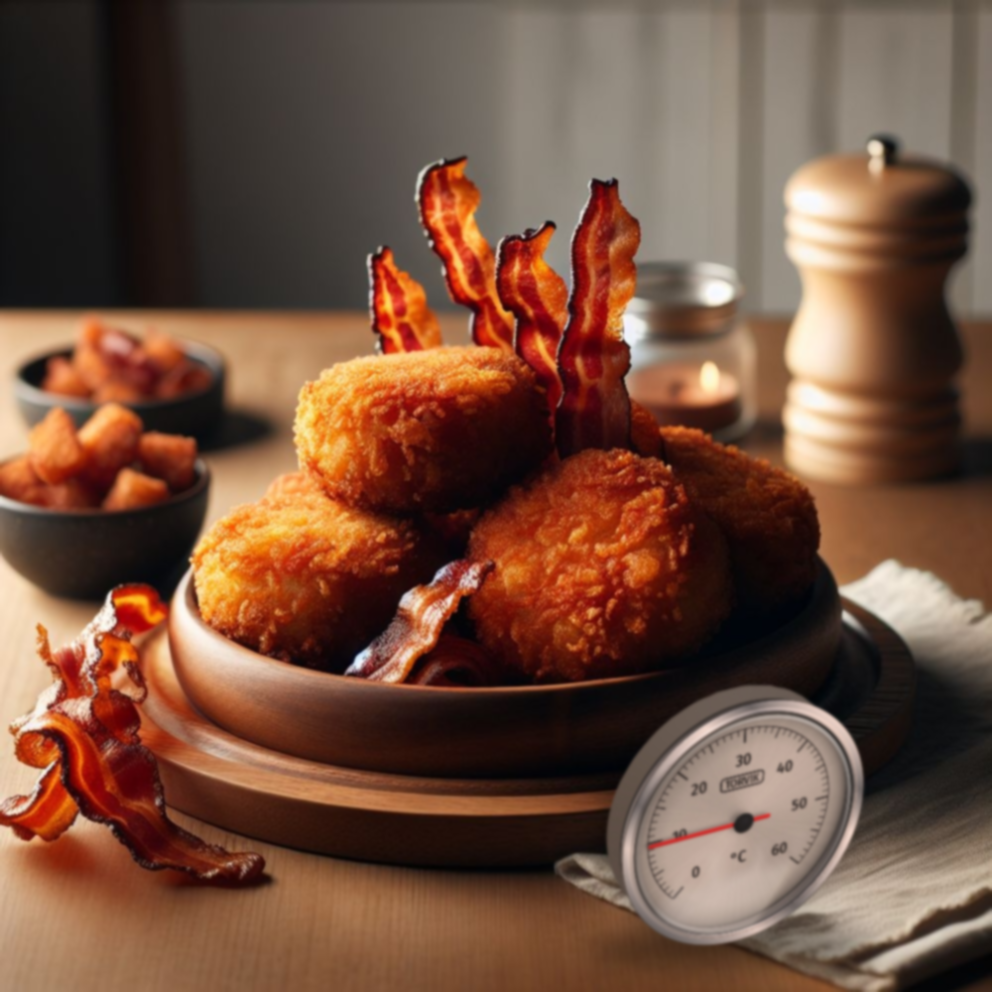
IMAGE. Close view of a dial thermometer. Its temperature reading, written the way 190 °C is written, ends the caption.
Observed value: 10 °C
